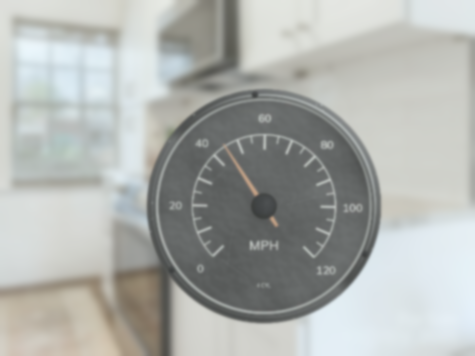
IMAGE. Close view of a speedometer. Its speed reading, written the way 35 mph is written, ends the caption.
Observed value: 45 mph
